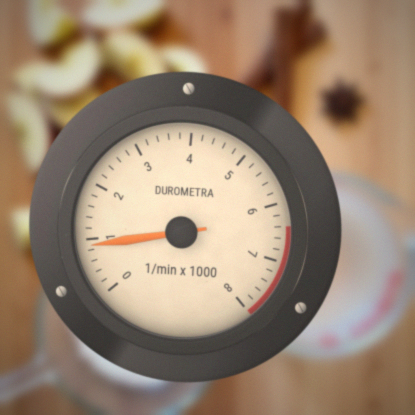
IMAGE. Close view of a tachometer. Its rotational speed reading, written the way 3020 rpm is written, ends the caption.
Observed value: 900 rpm
